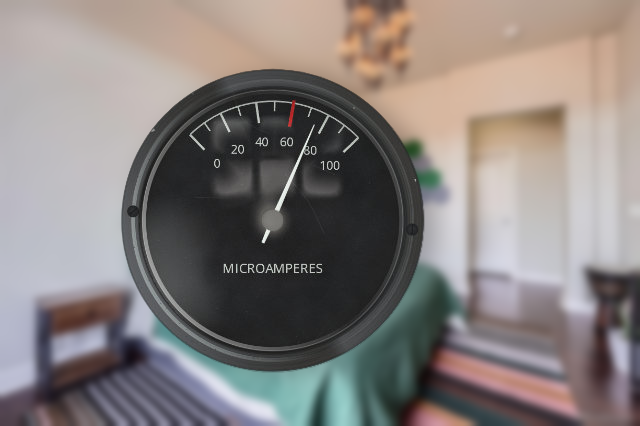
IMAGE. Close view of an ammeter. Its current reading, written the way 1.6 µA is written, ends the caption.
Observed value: 75 µA
